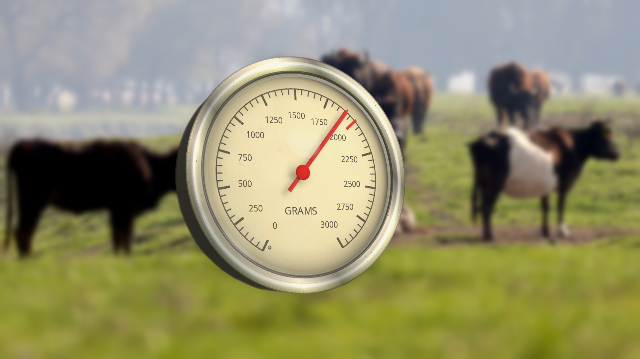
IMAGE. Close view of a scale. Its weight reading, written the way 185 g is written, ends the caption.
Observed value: 1900 g
